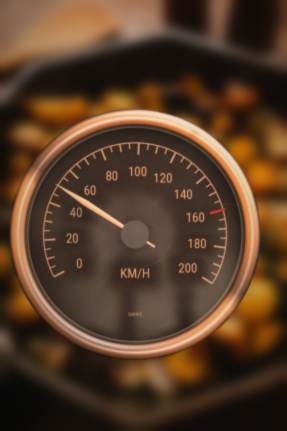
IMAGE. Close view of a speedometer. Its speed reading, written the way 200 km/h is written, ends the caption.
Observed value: 50 km/h
